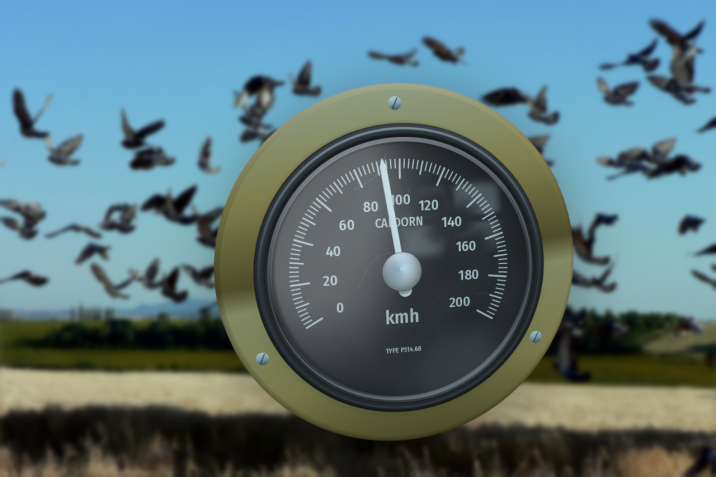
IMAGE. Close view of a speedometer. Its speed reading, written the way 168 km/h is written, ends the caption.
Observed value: 92 km/h
